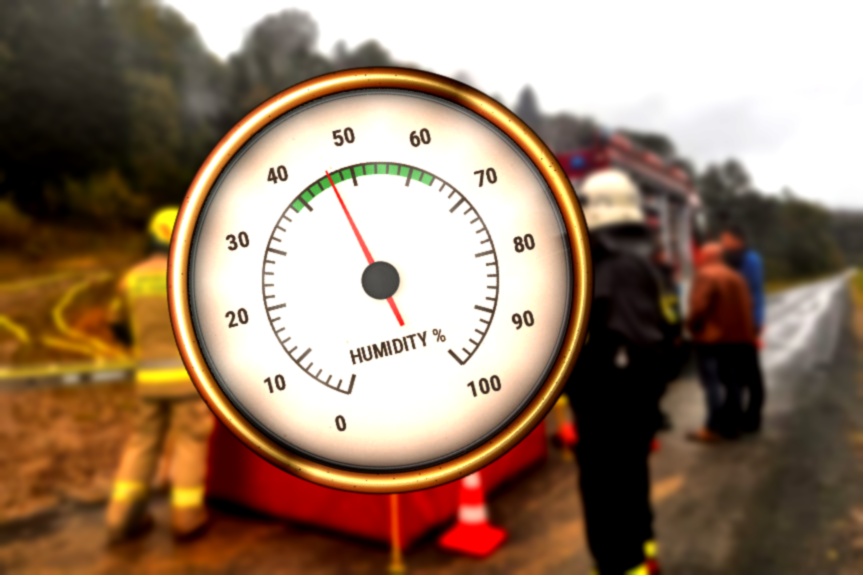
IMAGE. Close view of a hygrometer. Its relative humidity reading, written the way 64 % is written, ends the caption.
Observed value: 46 %
